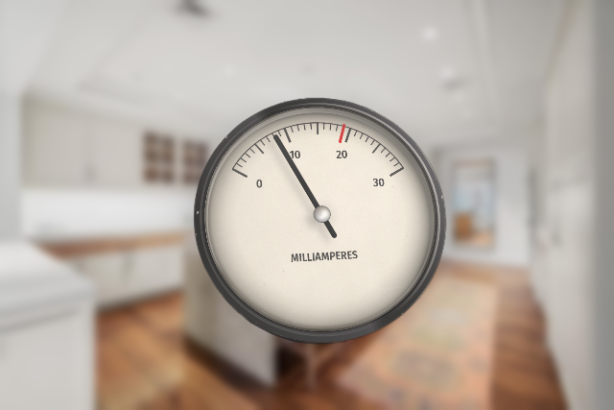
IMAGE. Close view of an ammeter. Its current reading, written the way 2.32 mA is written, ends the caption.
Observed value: 8 mA
